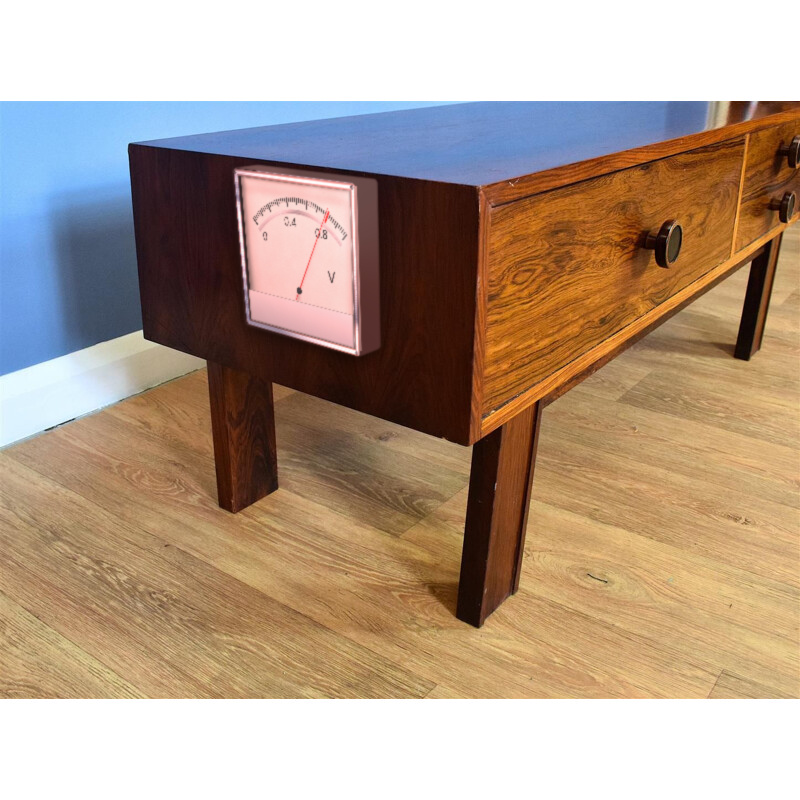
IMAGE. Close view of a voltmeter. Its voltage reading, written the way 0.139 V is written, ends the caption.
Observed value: 0.8 V
